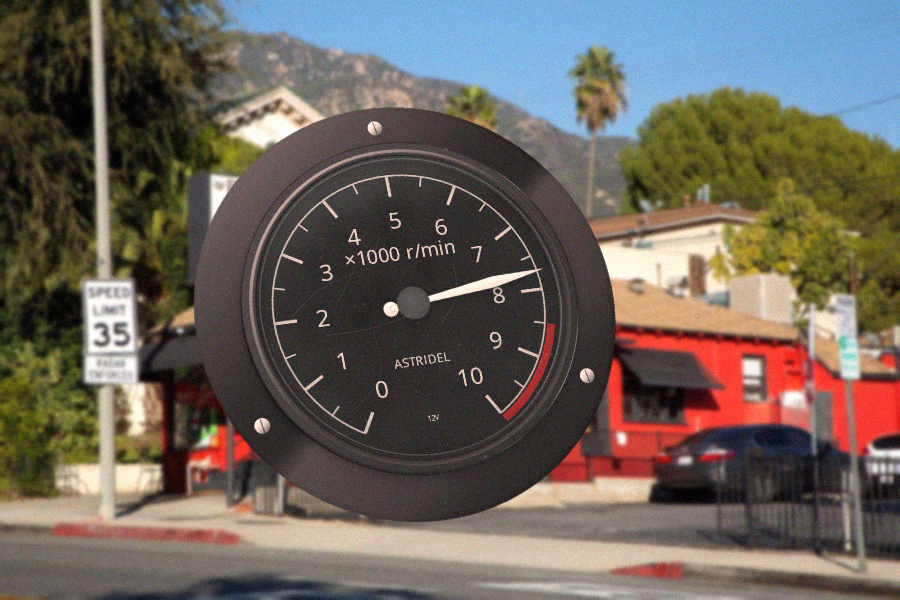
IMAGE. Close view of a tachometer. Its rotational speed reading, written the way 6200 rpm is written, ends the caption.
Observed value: 7750 rpm
